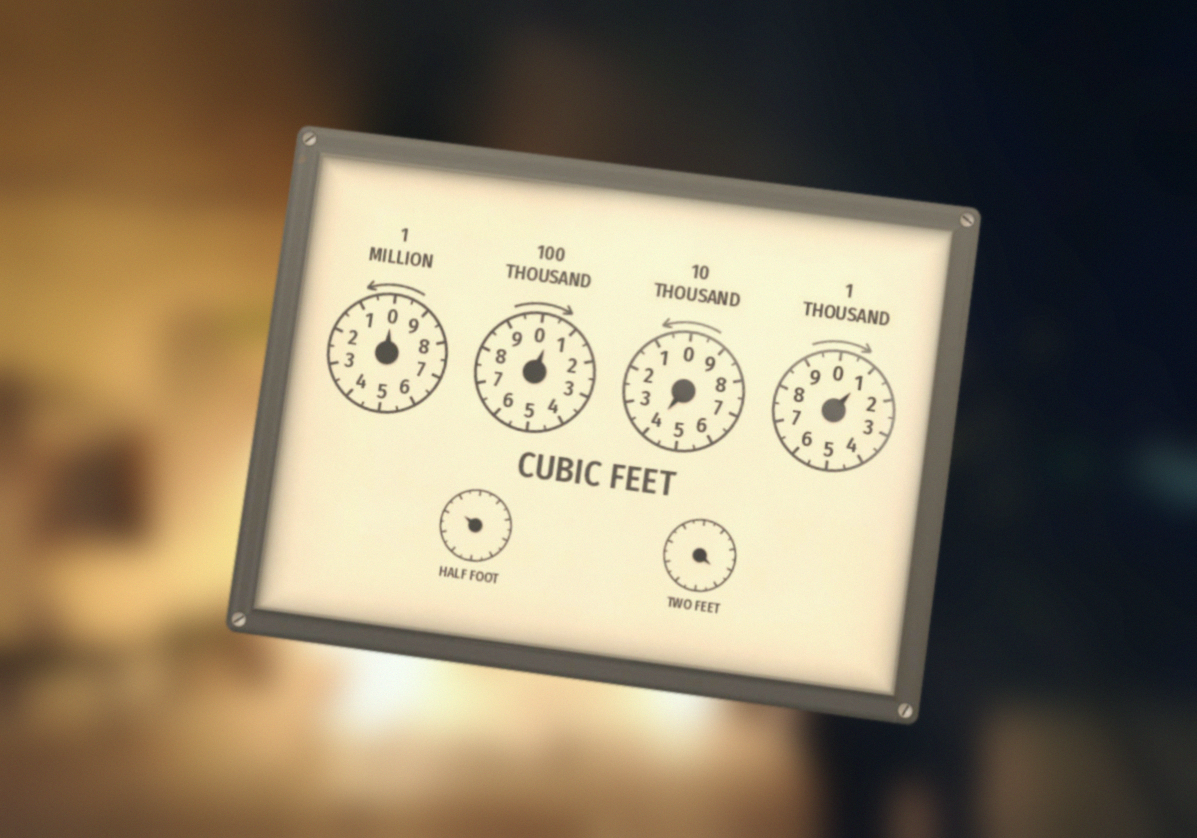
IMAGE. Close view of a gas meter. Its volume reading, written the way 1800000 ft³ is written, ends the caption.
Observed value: 4100 ft³
